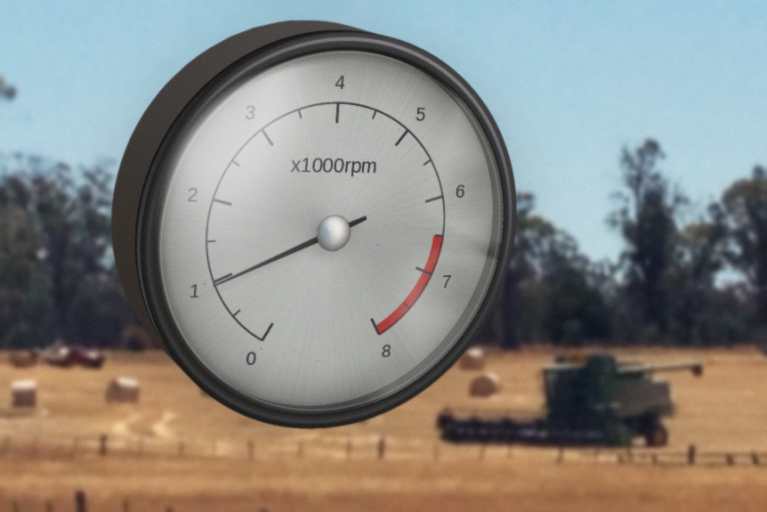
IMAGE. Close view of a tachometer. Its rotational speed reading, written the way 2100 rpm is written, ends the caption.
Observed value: 1000 rpm
